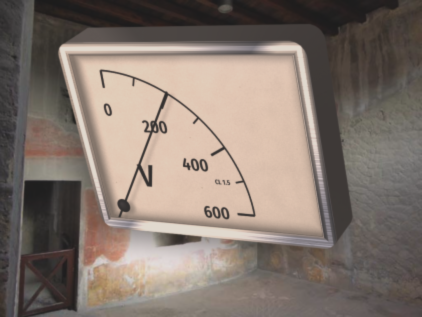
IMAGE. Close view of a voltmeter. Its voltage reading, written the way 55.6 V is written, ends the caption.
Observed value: 200 V
